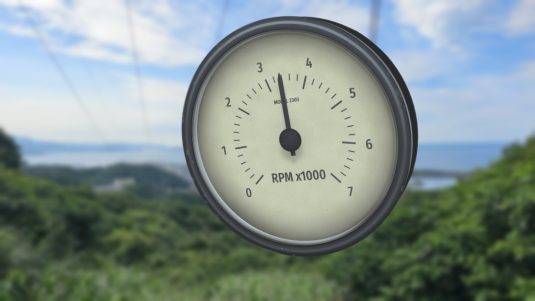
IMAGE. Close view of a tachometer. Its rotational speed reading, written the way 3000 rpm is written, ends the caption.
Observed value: 3400 rpm
